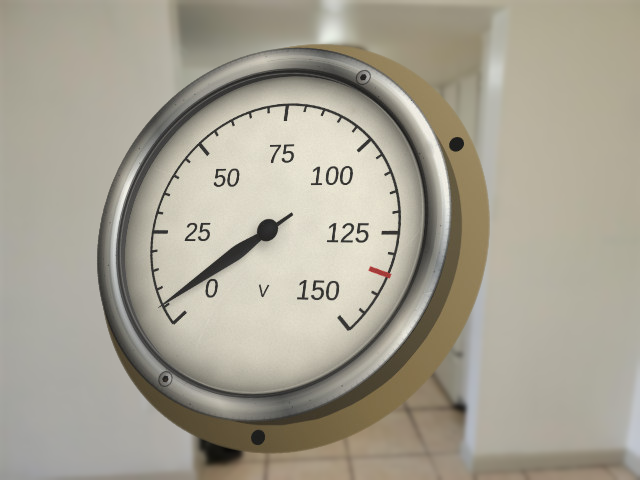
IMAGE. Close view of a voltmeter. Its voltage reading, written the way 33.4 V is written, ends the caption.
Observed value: 5 V
